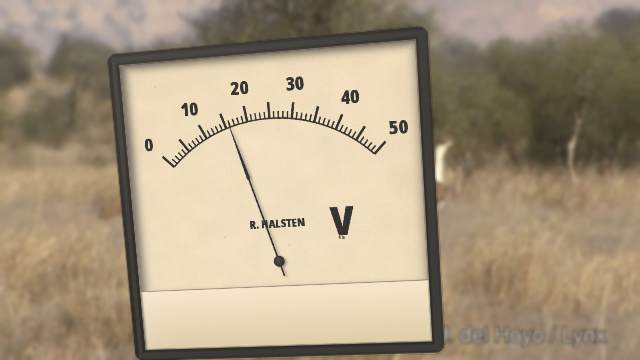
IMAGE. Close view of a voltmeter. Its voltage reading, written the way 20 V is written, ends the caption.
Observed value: 16 V
